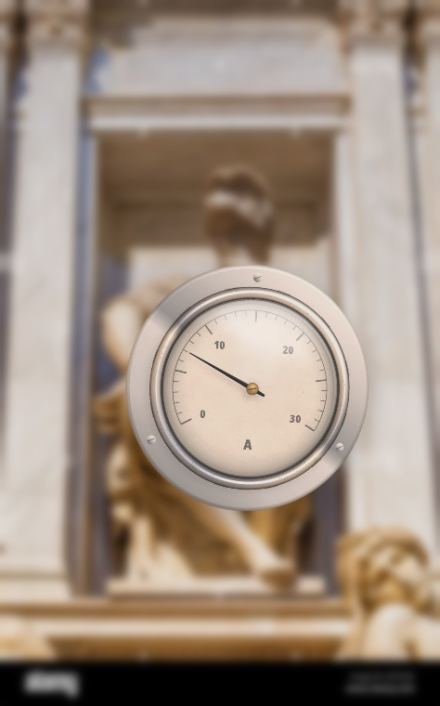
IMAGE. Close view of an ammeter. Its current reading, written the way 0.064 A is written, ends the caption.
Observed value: 7 A
